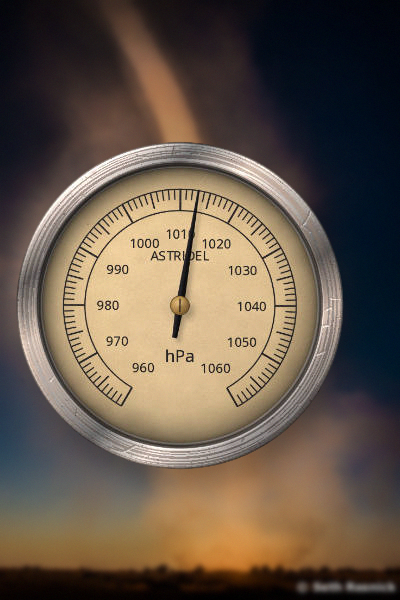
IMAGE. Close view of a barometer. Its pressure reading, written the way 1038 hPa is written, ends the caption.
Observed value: 1013 hPa
